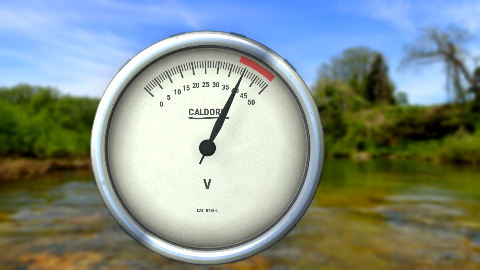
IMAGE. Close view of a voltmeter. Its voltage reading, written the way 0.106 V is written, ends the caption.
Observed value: 40 V
